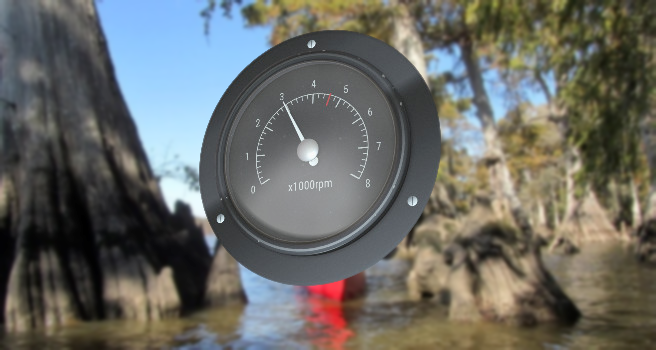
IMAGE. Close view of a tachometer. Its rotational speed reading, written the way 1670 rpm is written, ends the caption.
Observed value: 3000 rpm
